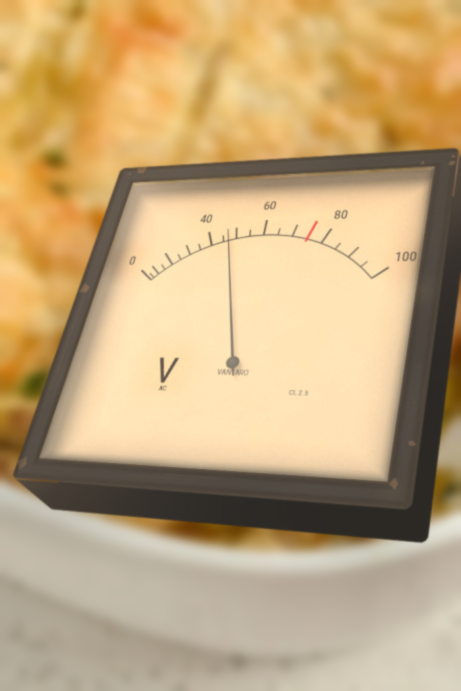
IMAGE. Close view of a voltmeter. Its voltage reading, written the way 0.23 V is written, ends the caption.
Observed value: 47.5 V
